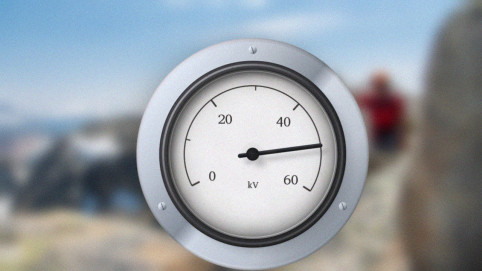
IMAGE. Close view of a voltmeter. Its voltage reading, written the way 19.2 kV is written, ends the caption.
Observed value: 50 kV
